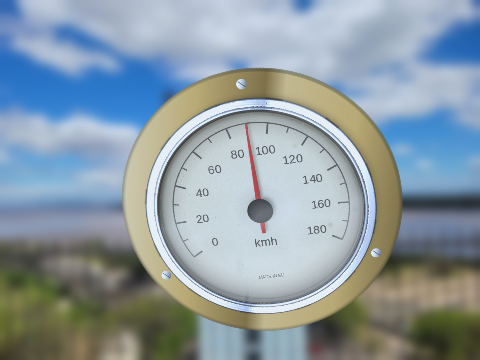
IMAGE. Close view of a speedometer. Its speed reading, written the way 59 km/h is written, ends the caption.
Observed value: 90 km/h
